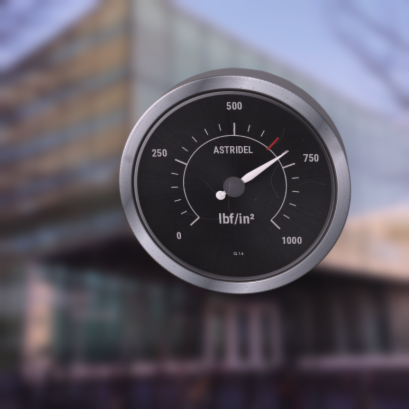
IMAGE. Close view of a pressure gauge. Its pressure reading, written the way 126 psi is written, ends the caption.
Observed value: 700 psi
